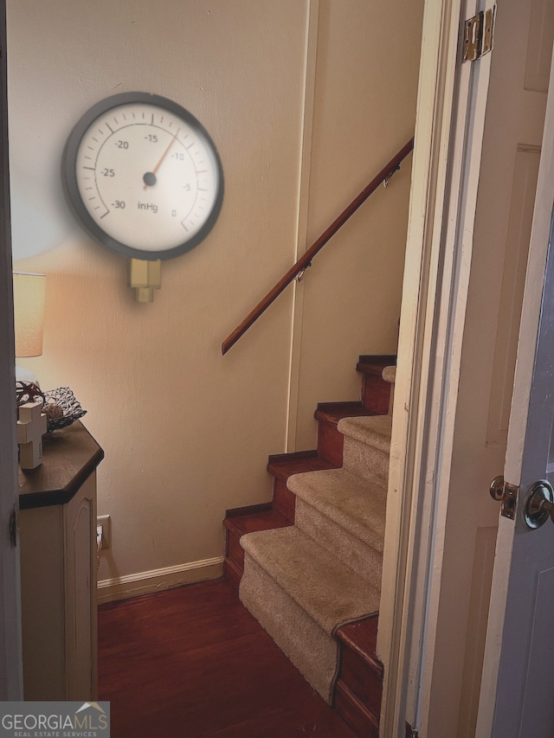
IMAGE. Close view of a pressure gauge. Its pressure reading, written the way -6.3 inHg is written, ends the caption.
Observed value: -12 inHg
